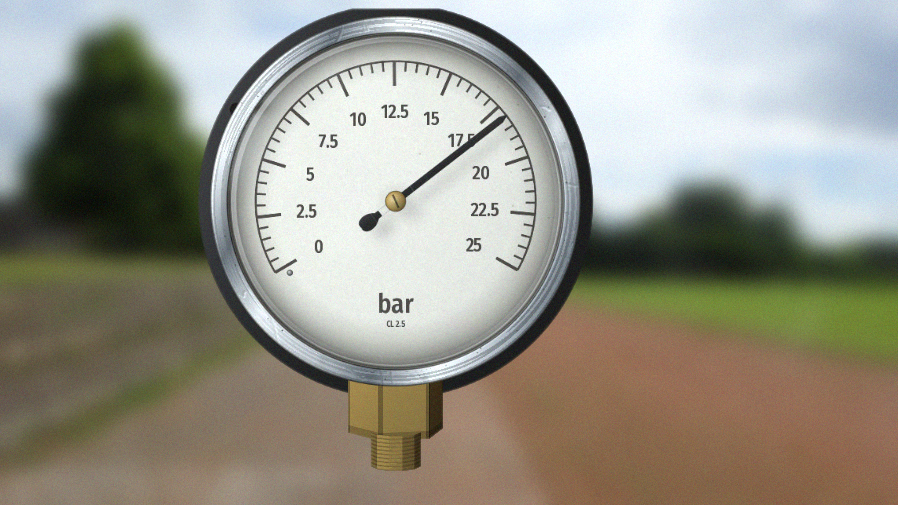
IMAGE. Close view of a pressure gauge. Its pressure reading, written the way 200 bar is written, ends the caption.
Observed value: 18 bar
